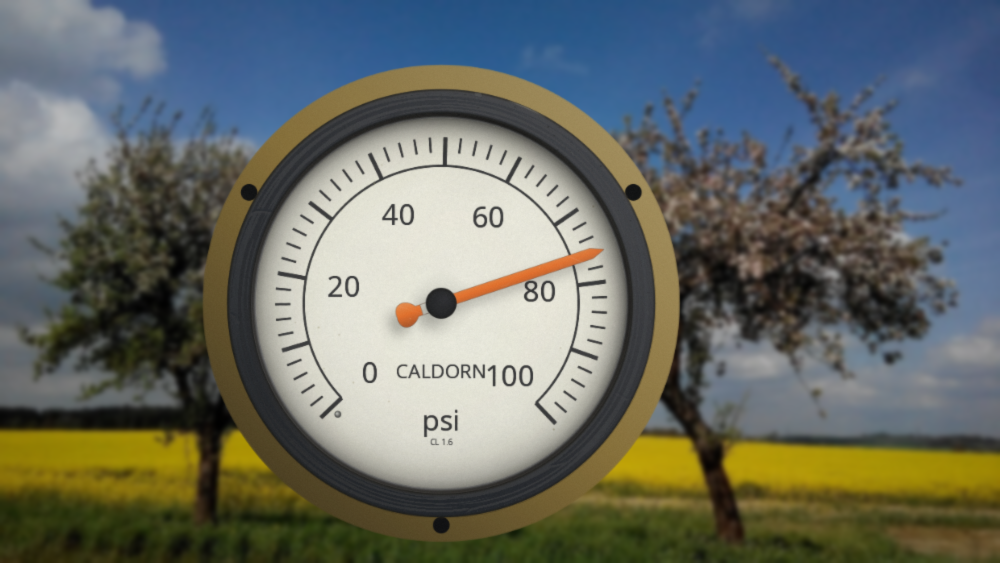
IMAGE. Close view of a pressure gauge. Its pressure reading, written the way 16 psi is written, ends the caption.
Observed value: 76 psi
